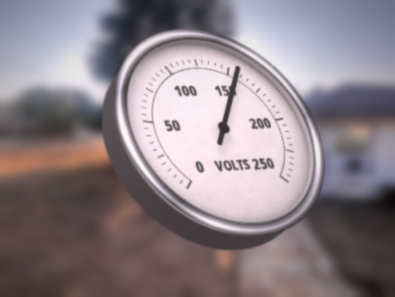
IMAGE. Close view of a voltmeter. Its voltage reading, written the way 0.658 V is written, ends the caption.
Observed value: 155 V
